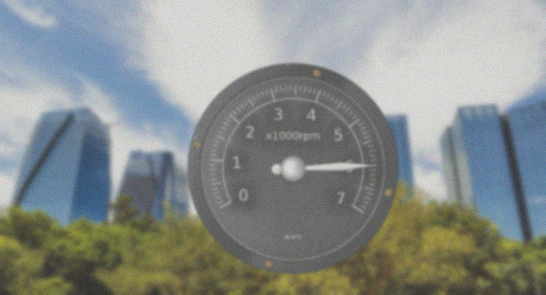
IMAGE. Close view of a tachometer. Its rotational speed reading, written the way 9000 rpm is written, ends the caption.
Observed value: 6000 rpm
